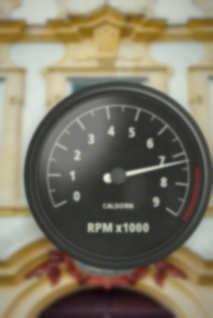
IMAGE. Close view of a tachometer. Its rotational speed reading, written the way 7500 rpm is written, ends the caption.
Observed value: 7250 rpm
